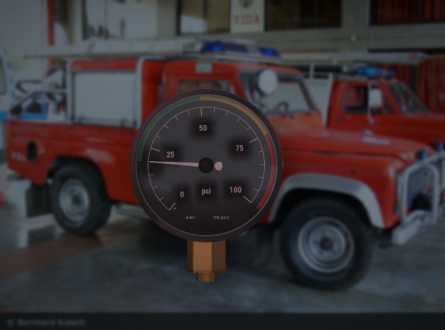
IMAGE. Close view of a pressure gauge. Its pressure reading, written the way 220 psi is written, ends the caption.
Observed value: 20 psi
